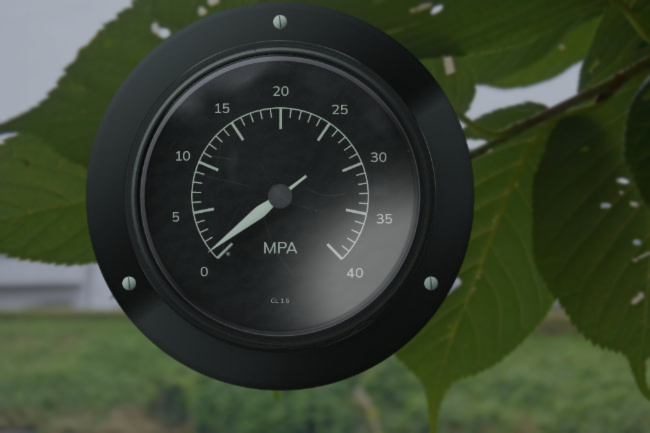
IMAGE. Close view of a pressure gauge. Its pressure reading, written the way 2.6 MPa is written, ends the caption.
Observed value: 1 MPa
